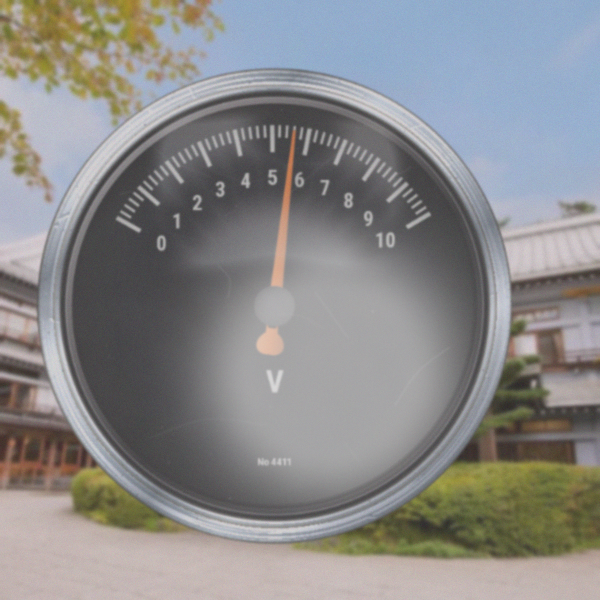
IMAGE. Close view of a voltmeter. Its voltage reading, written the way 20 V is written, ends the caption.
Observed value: 5.6 V
